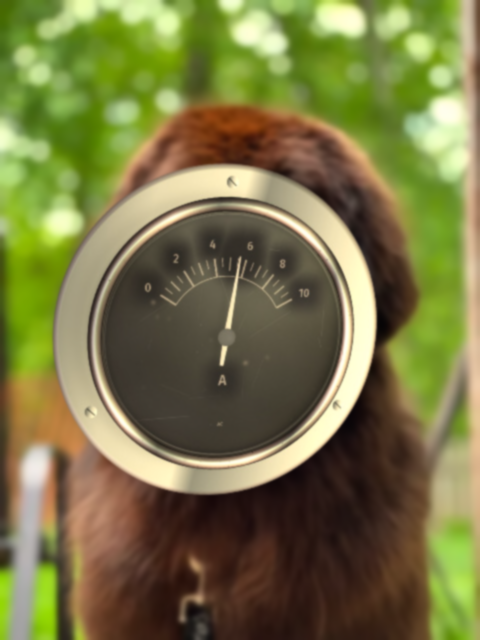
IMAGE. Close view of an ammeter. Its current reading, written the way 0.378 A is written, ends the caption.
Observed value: 5.5 A
